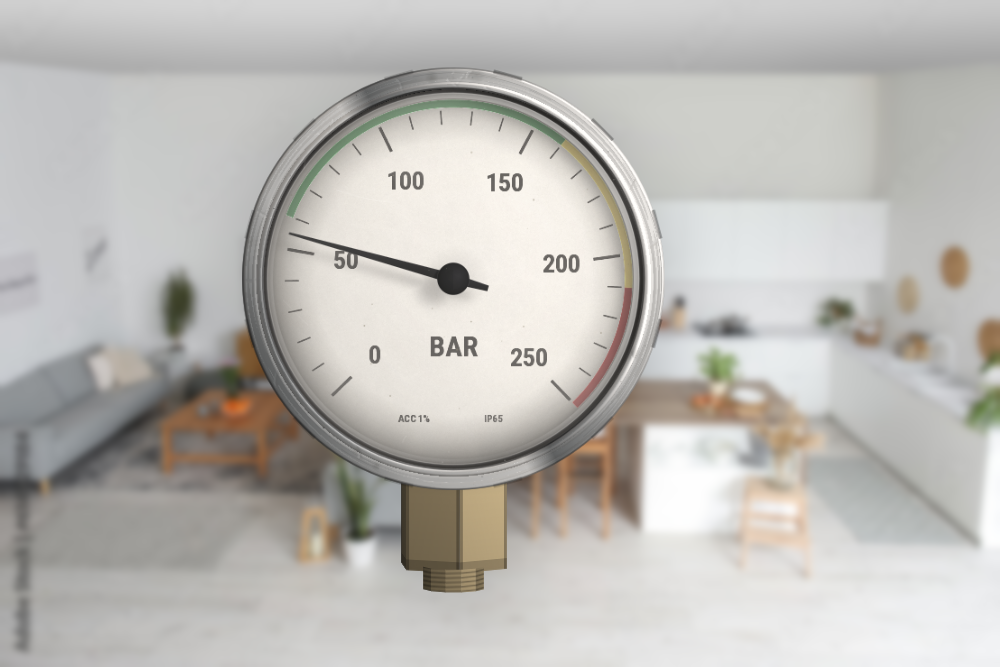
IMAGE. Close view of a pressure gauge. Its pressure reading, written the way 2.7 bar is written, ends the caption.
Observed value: 55 bar
